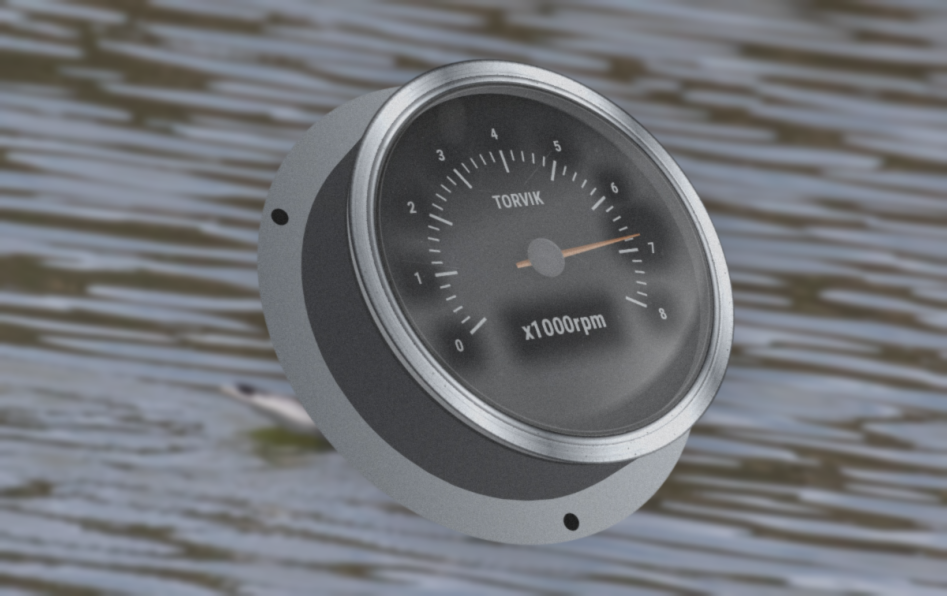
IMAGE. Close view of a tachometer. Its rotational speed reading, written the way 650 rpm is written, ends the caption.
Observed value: 6800 rpm
